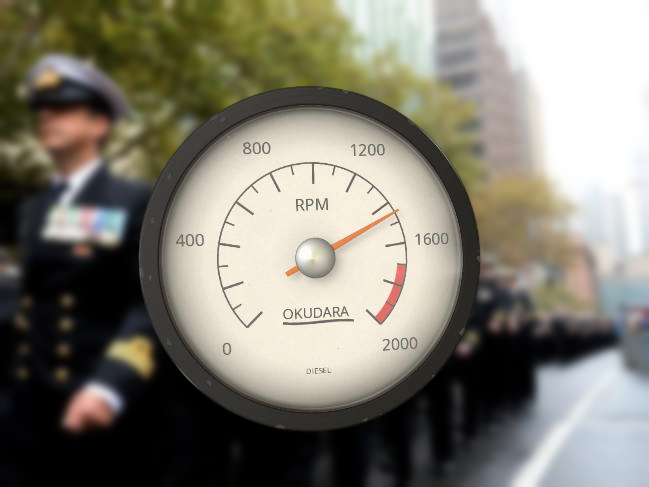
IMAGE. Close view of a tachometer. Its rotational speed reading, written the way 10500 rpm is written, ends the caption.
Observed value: 1450 rpm
